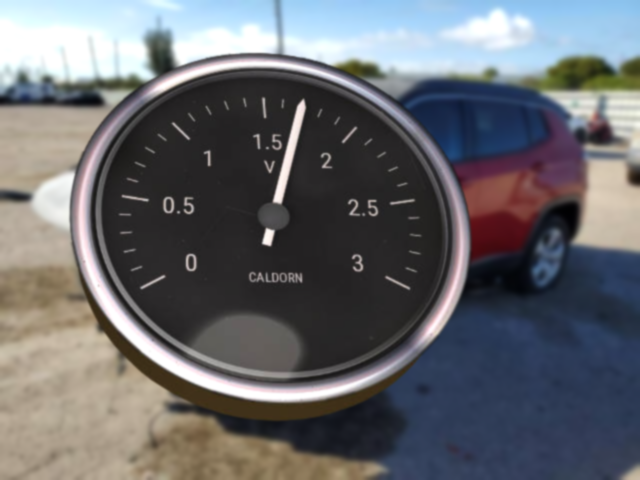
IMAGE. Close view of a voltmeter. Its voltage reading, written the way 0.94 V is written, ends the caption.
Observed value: 1.7 V
